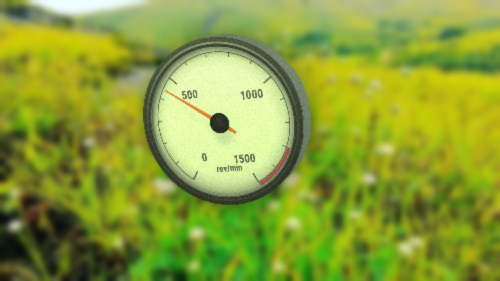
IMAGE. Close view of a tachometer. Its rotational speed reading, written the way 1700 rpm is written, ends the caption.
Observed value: 450 rpm
